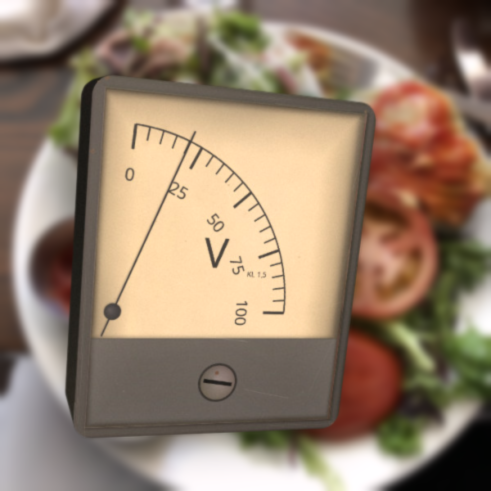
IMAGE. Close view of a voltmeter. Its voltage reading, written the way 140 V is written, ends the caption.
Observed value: 20 V
